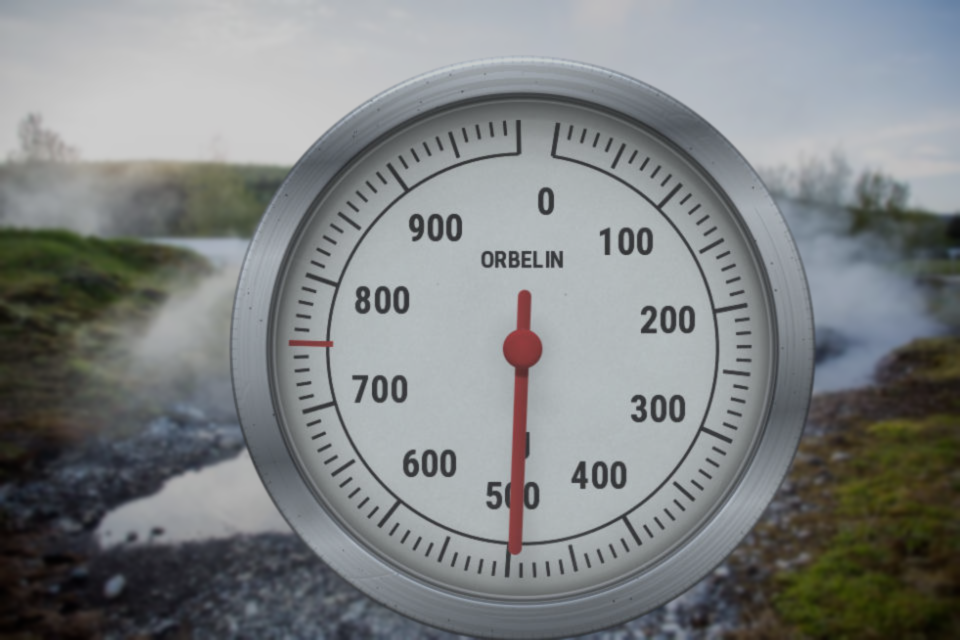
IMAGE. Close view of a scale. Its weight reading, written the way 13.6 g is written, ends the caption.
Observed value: 495 g
